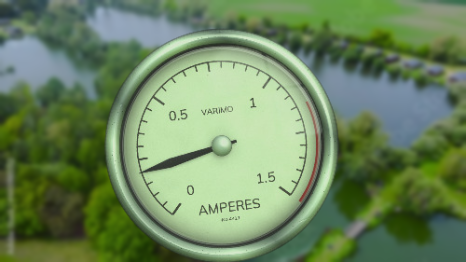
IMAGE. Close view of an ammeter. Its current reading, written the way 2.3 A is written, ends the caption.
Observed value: 0.2 A
